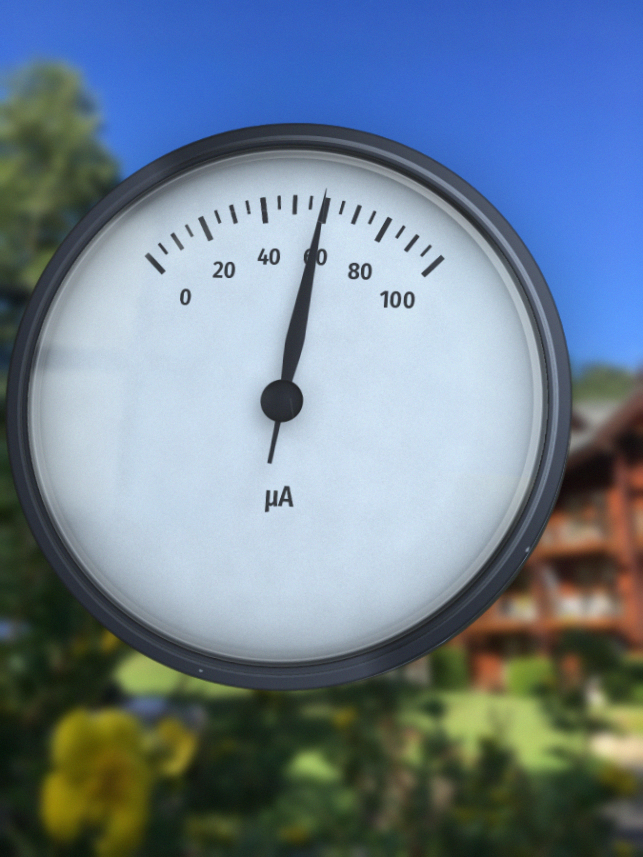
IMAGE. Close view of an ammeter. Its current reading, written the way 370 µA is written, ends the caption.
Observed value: 60 µA
